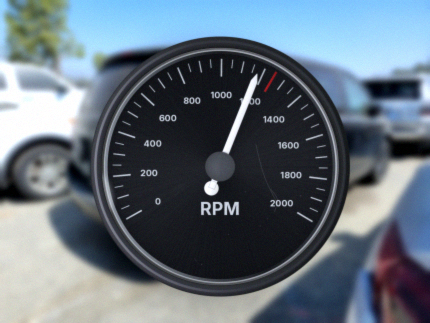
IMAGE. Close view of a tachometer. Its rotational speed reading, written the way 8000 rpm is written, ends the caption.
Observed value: 1175 rpm
